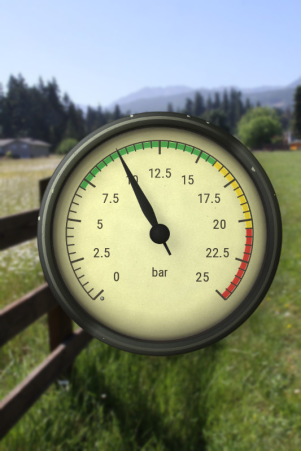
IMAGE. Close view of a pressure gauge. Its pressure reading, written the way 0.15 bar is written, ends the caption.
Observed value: 10 bar
